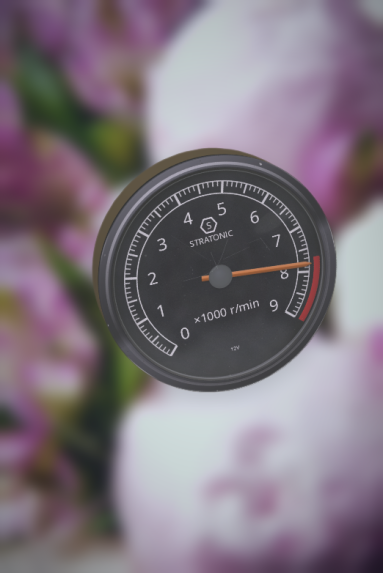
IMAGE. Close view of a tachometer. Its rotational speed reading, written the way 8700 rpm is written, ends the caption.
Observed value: 7800 rpm
